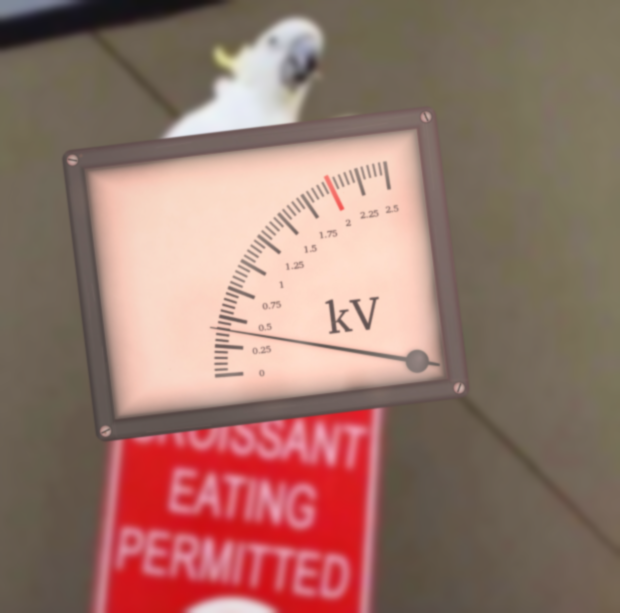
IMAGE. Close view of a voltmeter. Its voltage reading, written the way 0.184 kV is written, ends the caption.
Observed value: 0.4 kV
